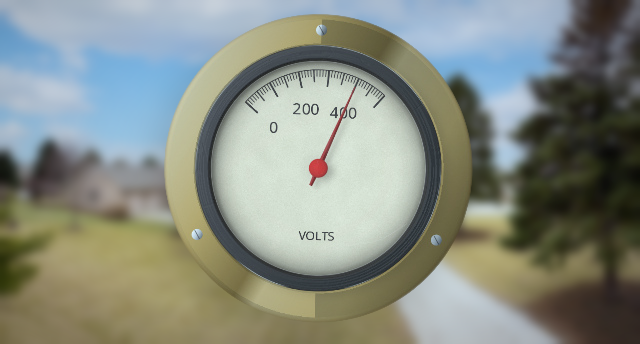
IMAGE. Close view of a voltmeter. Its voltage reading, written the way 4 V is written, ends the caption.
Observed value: 400 V
